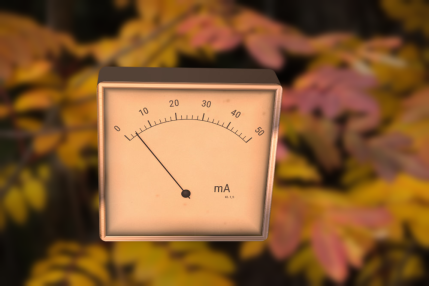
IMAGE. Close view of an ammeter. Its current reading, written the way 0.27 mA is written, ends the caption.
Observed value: 4 mA
